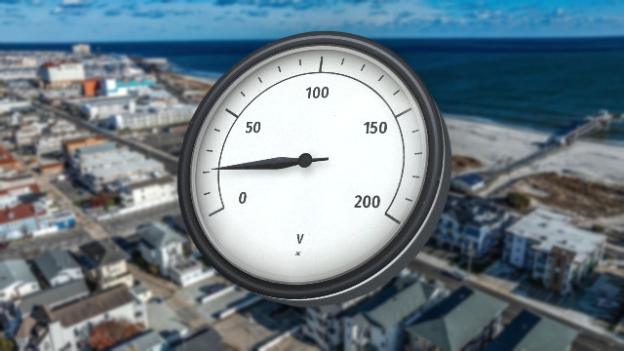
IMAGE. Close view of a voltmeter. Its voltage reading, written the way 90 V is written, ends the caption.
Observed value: 20 V
